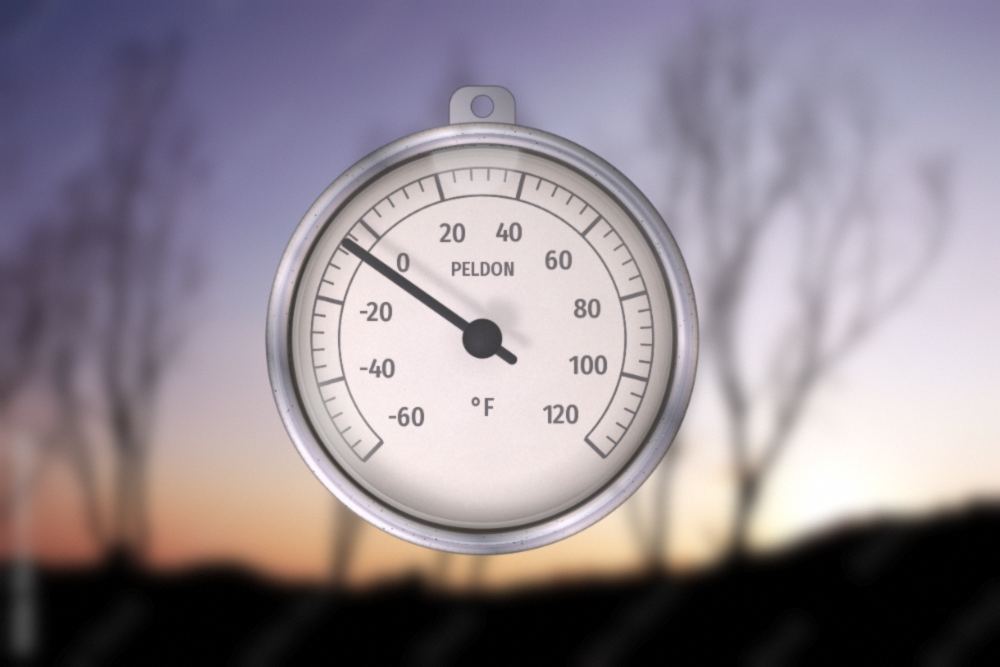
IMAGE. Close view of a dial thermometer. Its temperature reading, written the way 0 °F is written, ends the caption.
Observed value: -6 °F
